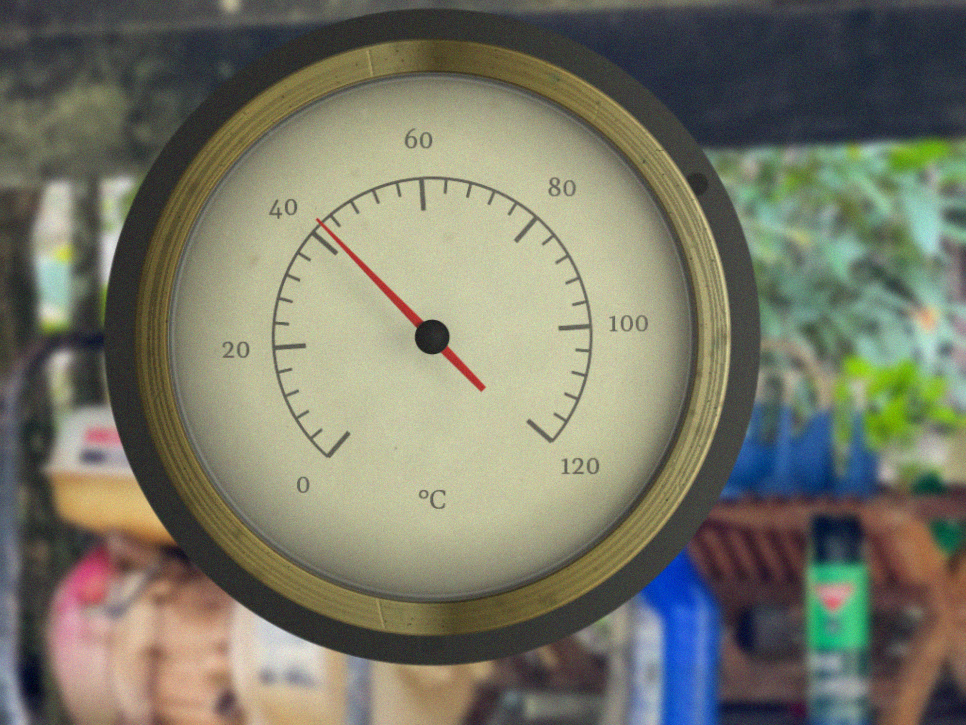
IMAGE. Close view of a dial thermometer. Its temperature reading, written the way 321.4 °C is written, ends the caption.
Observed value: 42 °C
